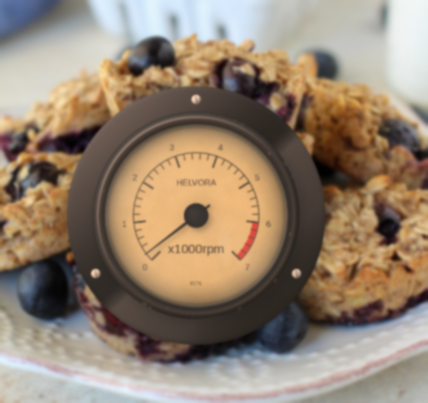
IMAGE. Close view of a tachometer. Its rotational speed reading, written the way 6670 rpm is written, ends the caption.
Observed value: 200 rpm
